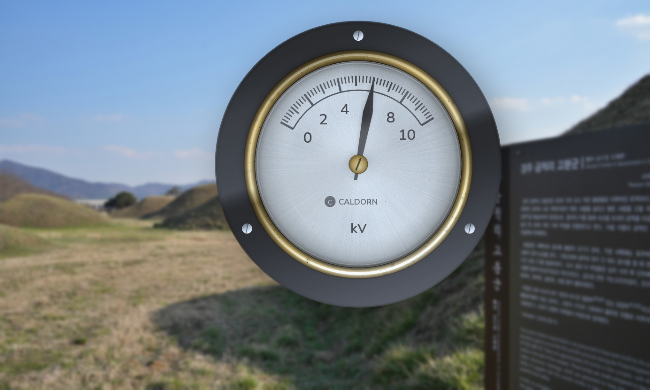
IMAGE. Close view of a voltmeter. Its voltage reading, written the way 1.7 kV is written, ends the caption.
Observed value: 6 kV
